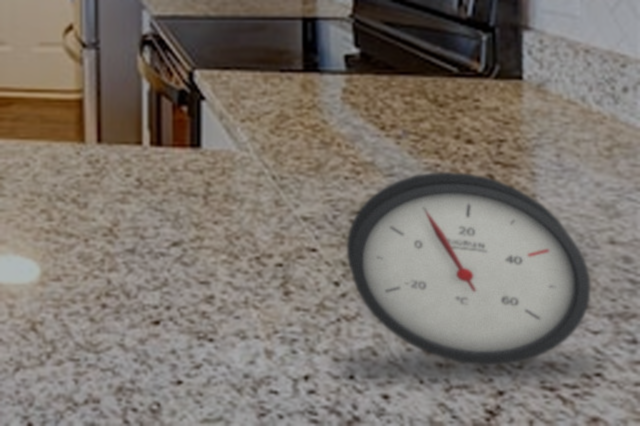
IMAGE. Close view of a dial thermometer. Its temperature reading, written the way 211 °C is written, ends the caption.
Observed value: 10 °C
